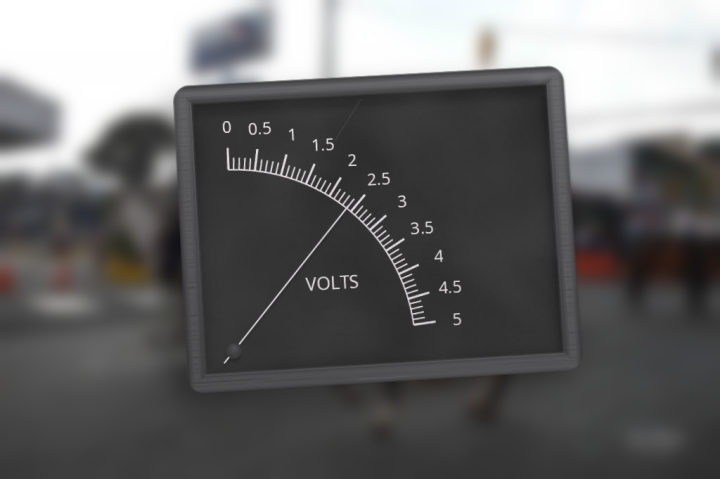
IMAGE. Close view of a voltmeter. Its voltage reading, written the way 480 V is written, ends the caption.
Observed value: 2.4 V
